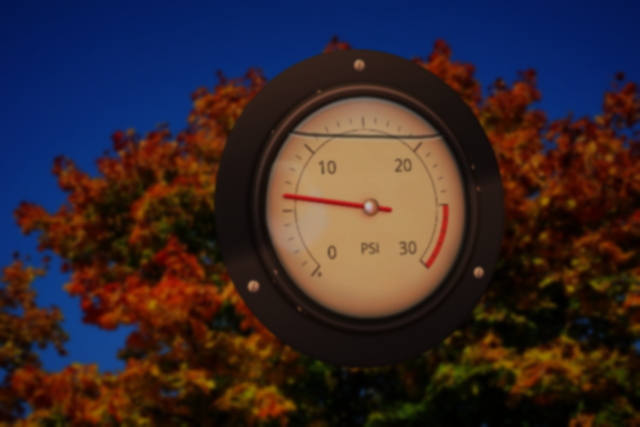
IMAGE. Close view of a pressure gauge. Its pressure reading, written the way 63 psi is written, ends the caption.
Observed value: 6 psi
